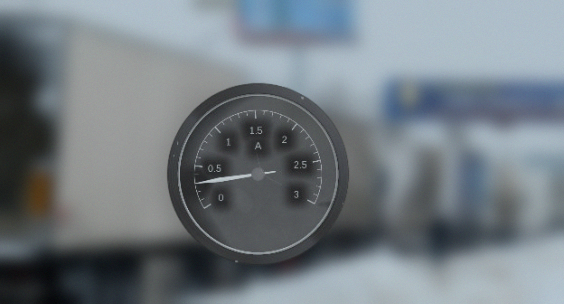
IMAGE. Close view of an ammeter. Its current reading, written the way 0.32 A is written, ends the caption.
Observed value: 0.3 A
